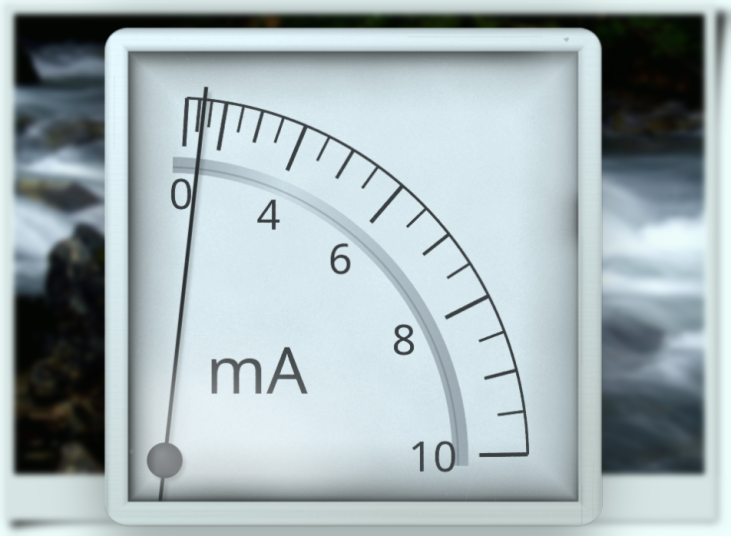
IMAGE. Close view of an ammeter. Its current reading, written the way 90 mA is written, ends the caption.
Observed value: 1.25 mA
